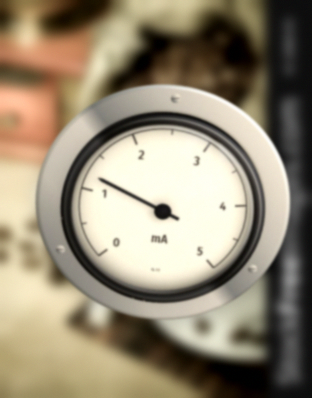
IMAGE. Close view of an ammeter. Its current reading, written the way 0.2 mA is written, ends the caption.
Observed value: 1.25 mA
